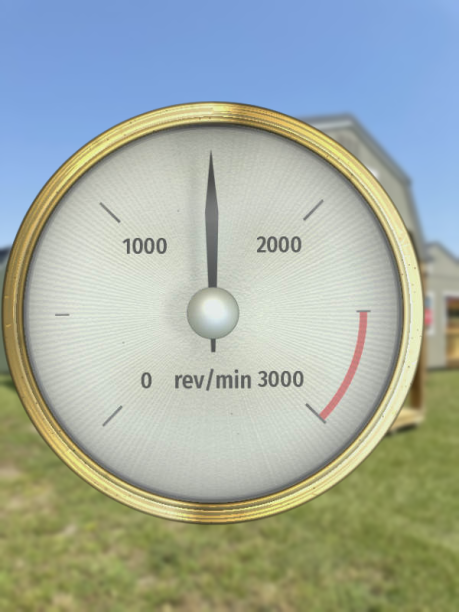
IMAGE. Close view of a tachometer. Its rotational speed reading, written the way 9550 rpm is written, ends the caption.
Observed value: 1500 rpm
